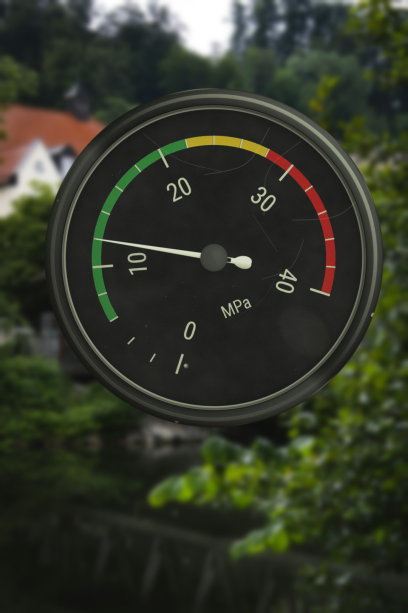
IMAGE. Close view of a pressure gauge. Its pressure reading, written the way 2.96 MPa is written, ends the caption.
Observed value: 12 MPa
